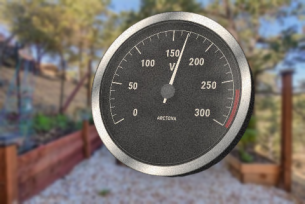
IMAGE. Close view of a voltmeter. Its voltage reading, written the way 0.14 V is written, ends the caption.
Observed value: 170 V
